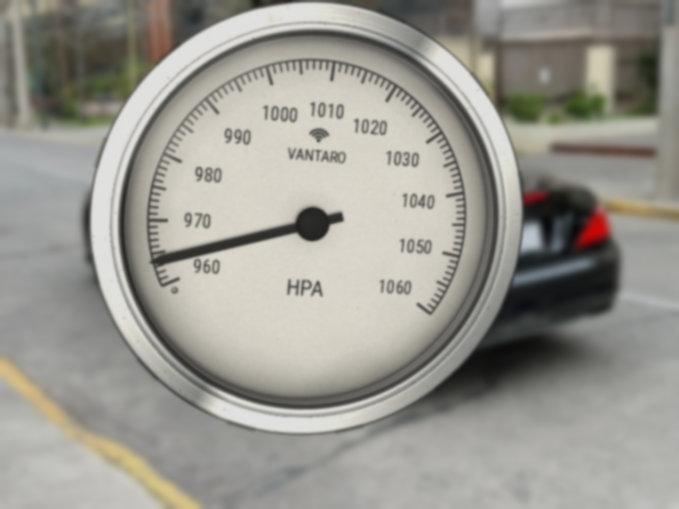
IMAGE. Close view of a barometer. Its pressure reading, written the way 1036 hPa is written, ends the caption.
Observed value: 964 hPa
